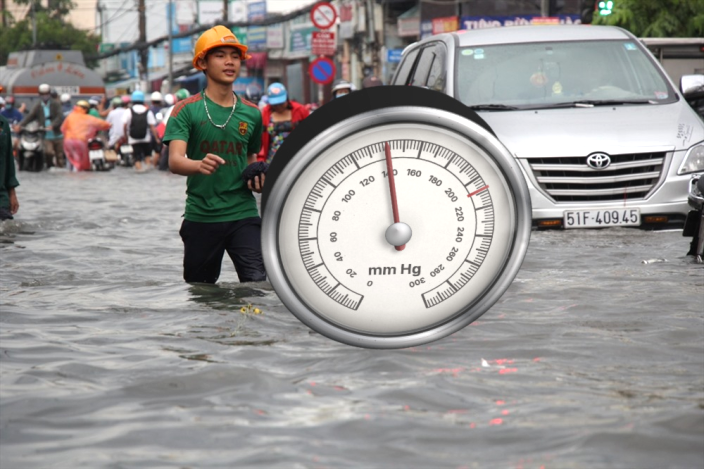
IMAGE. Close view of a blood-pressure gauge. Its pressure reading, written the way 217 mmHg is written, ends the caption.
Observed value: 140 mmHg
